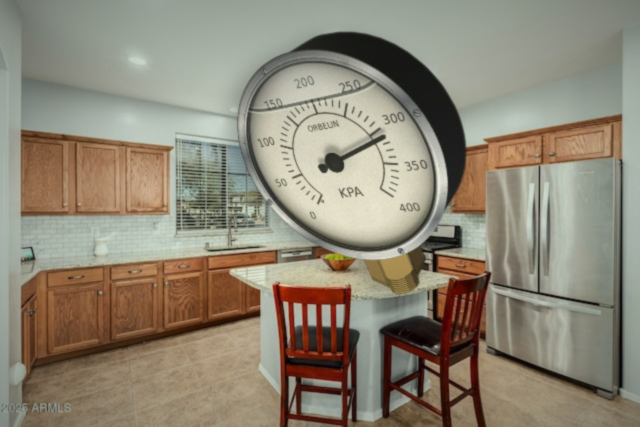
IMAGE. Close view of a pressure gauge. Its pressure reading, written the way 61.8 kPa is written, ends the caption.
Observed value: 310 kPa
